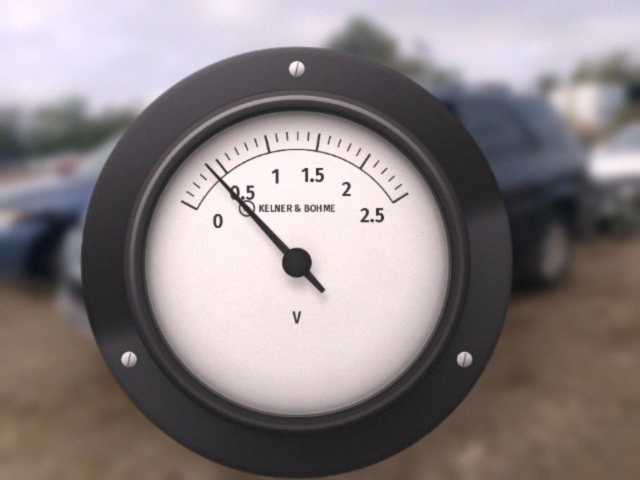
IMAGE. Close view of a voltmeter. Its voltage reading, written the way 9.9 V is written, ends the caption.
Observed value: 0.4 V
